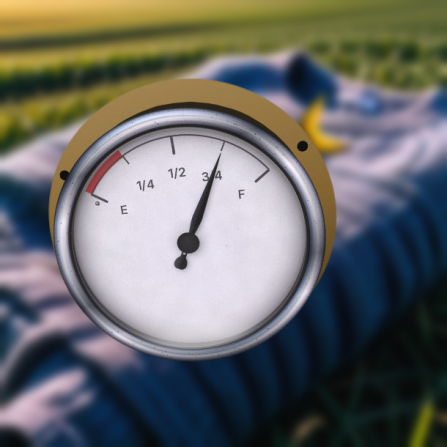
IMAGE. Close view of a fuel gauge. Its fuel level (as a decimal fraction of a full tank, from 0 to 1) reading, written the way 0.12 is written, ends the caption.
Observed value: 0.75
